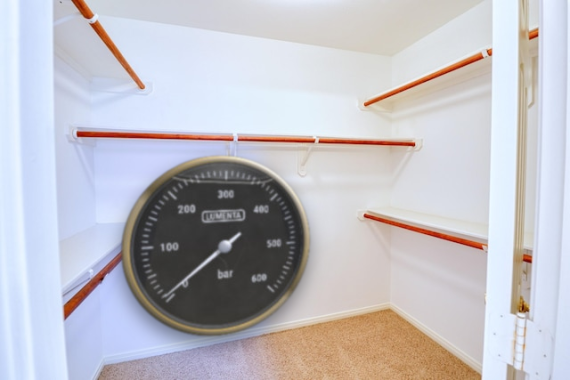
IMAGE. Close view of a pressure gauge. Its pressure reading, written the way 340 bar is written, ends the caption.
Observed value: 10 bar
